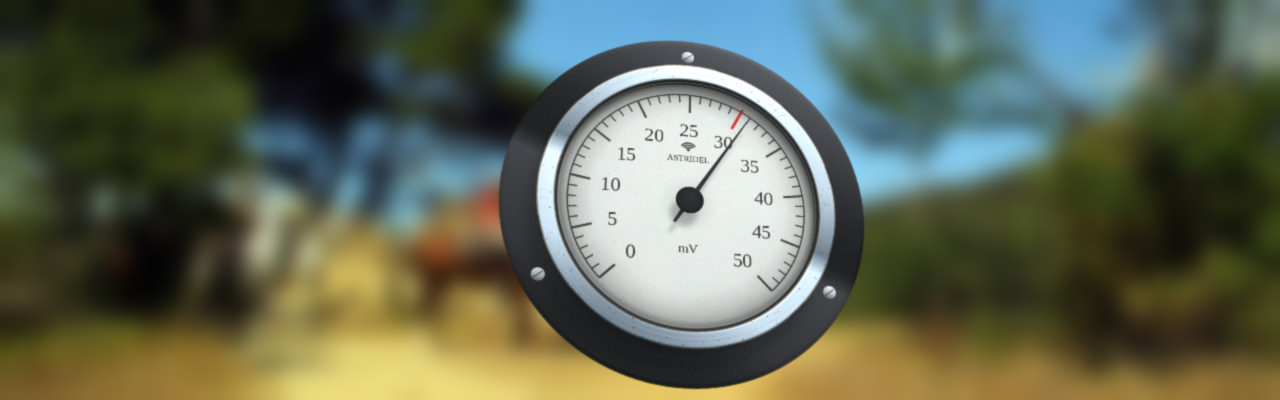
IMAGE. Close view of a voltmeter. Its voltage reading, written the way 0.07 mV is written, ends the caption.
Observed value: 31 mV
